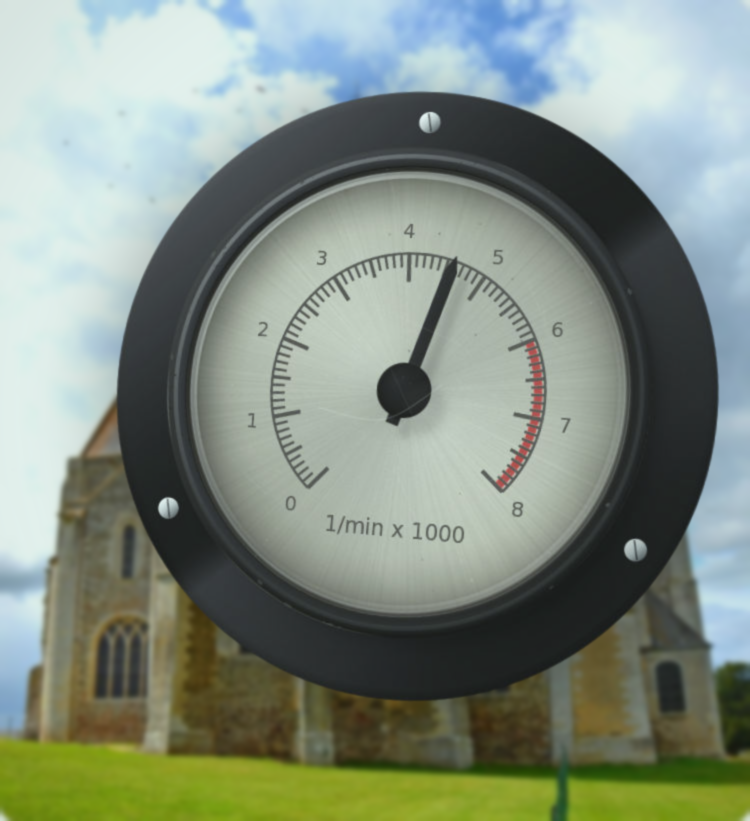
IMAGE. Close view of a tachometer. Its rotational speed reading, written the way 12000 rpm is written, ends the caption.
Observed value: 4600 rpm
